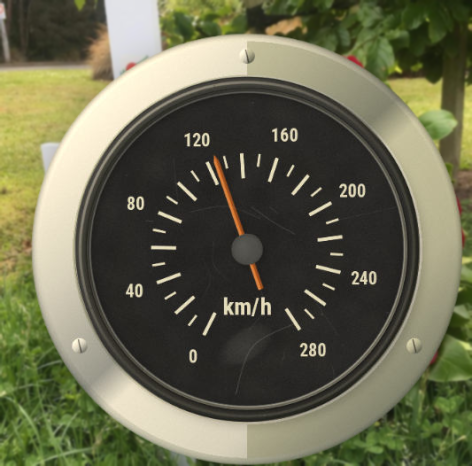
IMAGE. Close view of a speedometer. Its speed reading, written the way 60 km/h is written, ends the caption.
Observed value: 125 km/h
